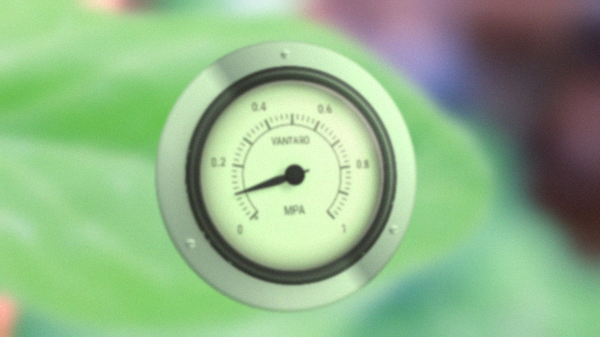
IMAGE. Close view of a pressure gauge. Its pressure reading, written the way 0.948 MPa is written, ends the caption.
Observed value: 0.1 MPa
